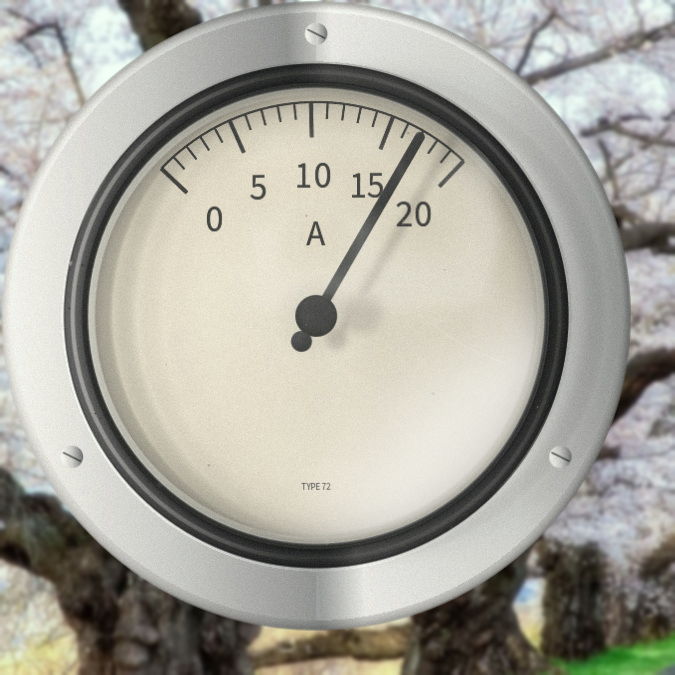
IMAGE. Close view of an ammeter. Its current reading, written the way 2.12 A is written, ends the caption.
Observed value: 17 A
